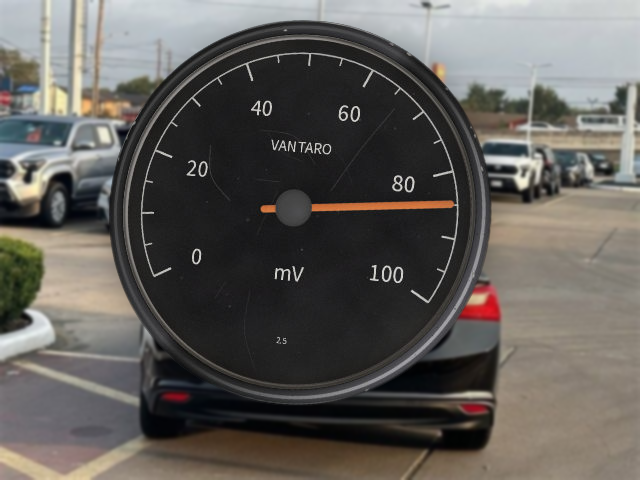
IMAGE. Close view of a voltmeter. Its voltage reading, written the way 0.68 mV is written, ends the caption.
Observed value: 85 mV
